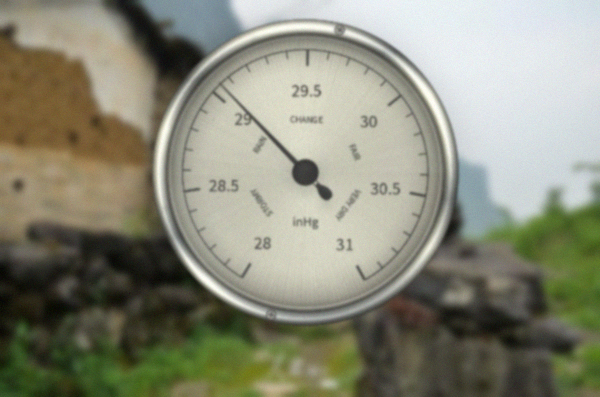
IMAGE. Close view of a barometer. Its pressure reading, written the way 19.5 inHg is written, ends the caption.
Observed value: 29.05 inHg
